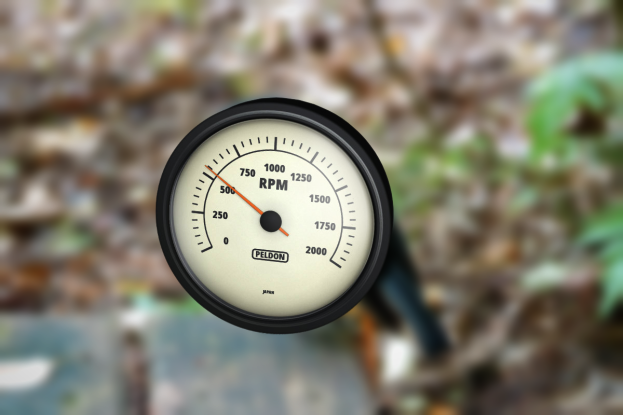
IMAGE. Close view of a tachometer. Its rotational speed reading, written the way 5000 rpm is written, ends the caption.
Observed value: 550 rpm
